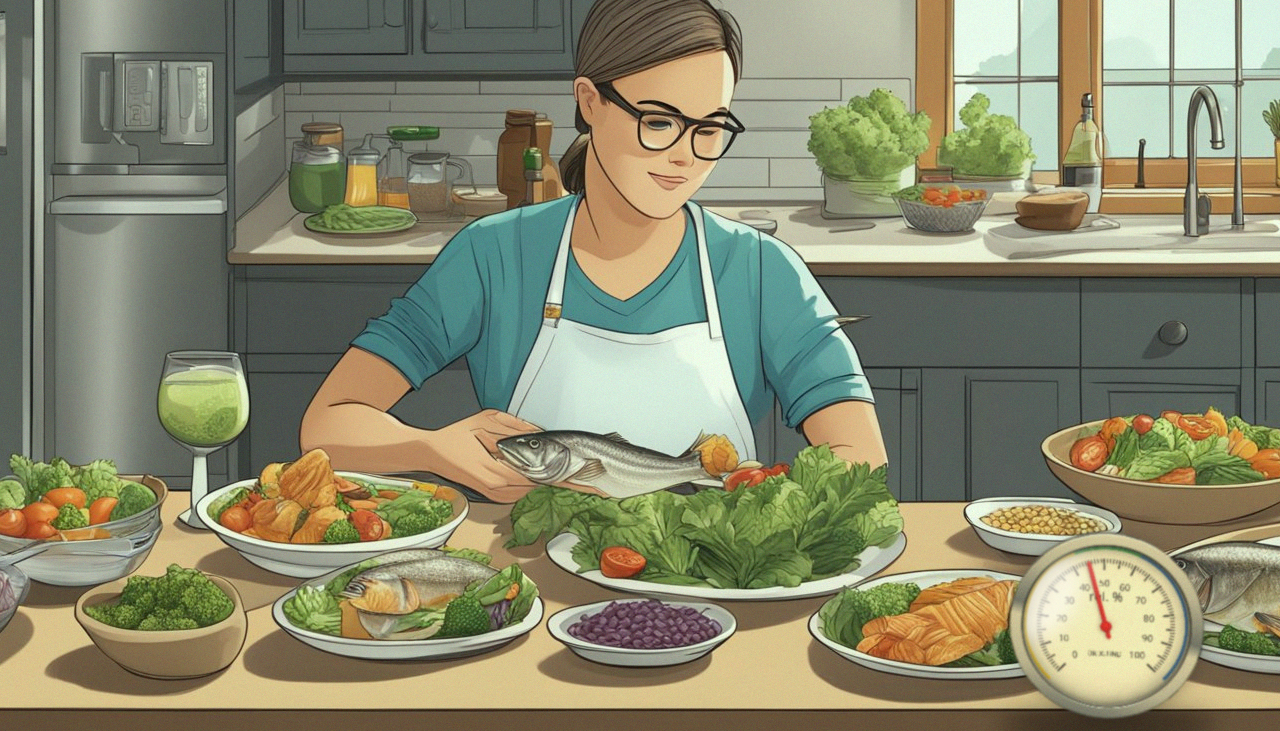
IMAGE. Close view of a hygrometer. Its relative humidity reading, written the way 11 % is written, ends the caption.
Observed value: 45 %
